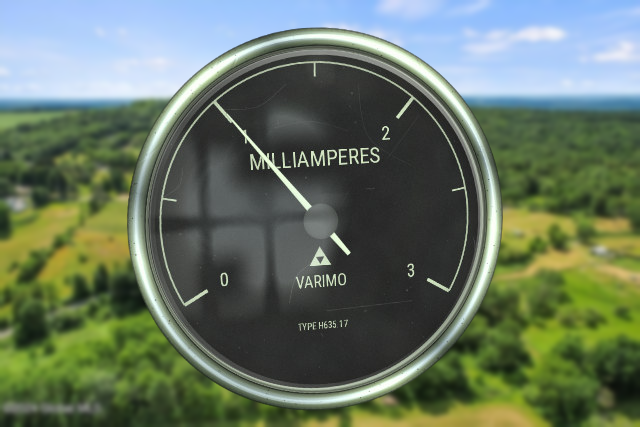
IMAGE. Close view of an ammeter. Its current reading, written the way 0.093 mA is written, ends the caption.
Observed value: 1 mA
